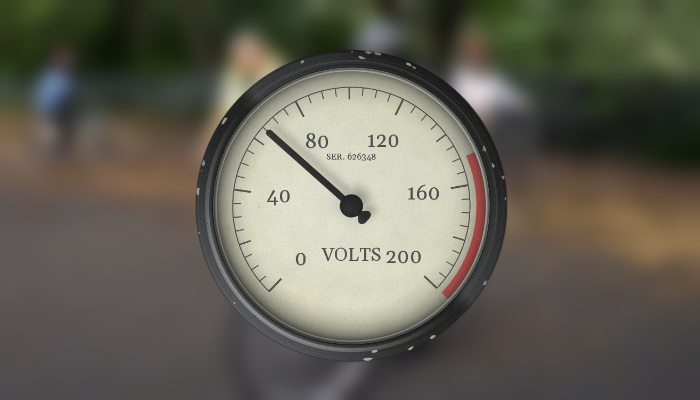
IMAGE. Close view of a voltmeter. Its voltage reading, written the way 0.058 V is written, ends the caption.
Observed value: 65 V
